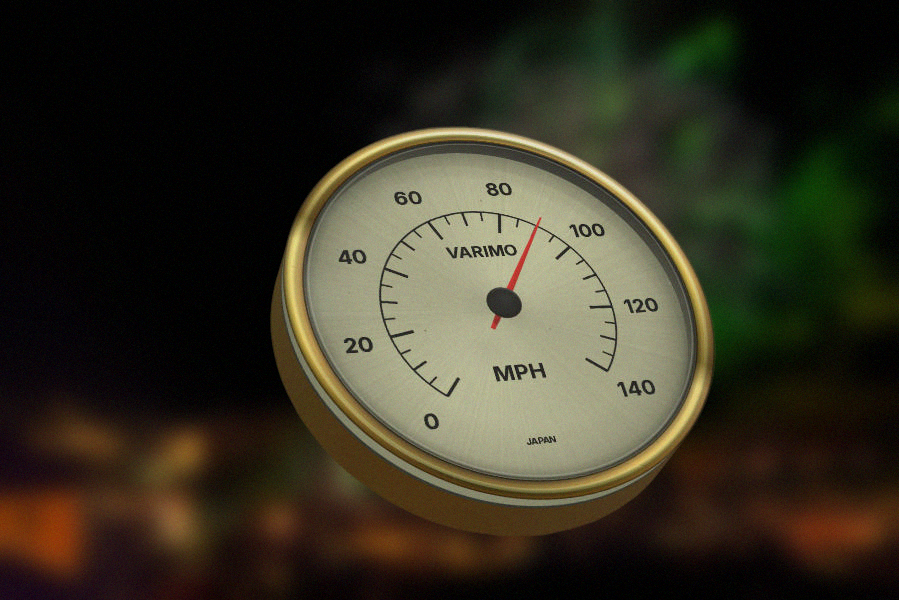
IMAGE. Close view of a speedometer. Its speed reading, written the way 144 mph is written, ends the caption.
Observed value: 90 mph
